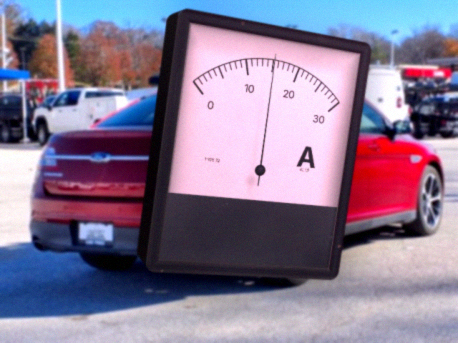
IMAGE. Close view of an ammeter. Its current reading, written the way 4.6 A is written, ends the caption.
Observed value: 15 A
